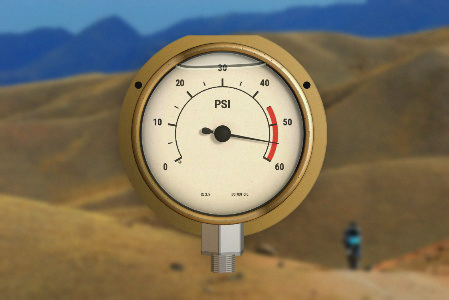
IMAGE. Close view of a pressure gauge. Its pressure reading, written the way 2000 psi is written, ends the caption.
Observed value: 55 psi
